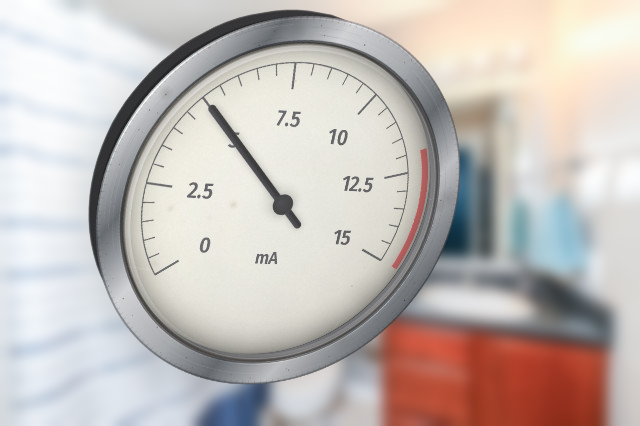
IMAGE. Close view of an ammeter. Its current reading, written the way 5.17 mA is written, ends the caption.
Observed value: 5 mA
